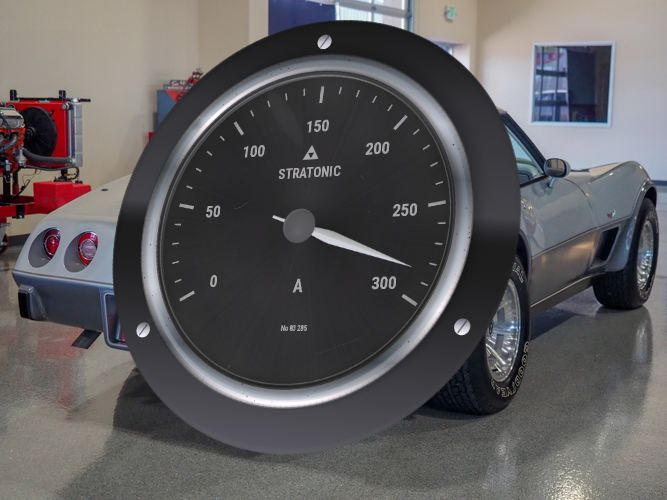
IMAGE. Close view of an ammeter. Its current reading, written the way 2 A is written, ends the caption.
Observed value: 285 A
